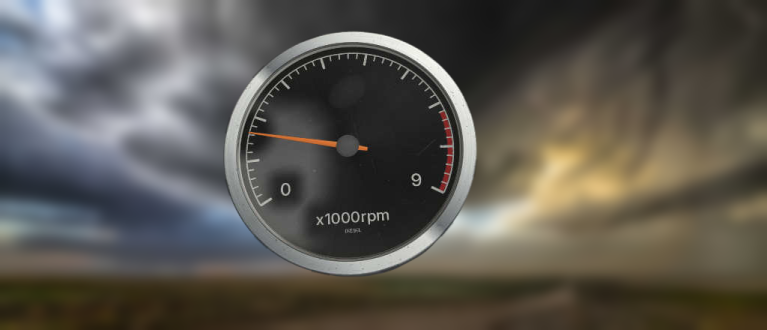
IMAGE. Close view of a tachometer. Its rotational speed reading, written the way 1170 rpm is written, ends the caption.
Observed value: 1600 rpm
